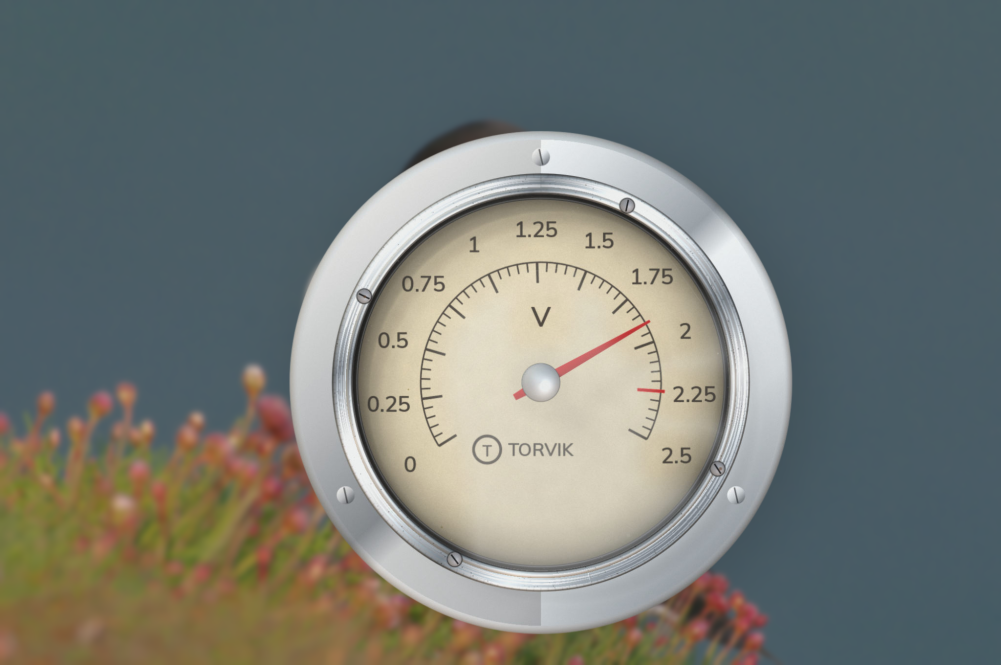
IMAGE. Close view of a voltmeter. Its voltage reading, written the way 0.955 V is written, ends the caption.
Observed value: 1.9 V
